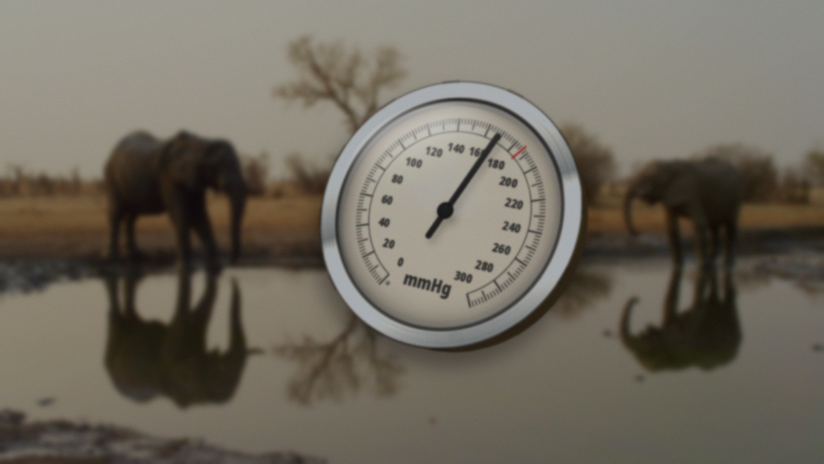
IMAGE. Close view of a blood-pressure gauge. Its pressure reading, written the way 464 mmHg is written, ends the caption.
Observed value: 170 mmHg
